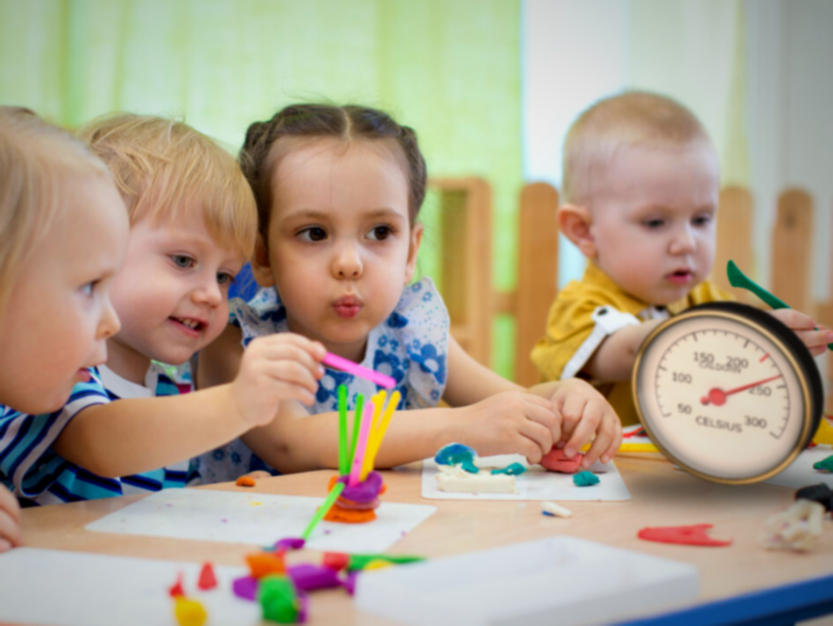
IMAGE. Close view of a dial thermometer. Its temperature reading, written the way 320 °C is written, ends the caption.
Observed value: 240 °C
